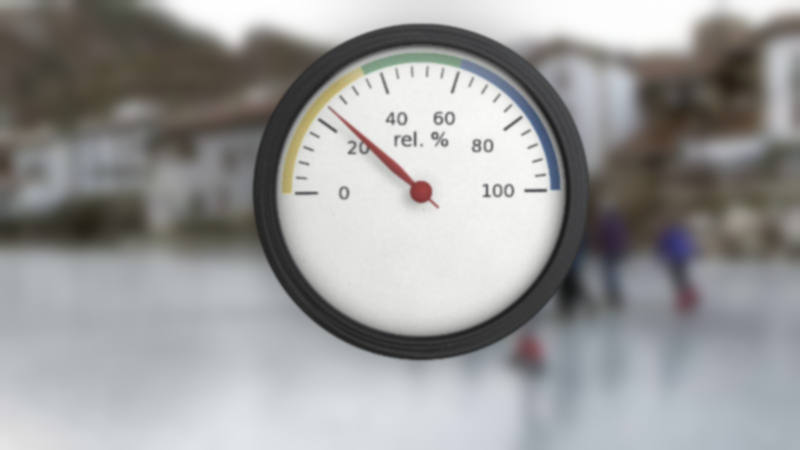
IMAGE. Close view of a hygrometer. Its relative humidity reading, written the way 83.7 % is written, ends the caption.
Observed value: 24 %
